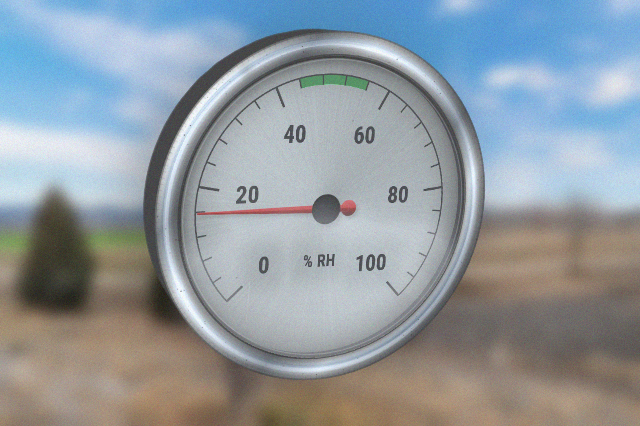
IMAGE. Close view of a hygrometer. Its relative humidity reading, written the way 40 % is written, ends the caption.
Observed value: 16 %
